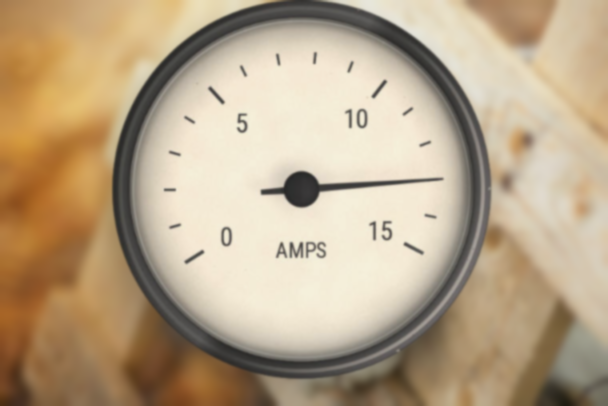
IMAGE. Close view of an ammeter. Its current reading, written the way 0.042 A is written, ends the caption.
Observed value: 13 A
